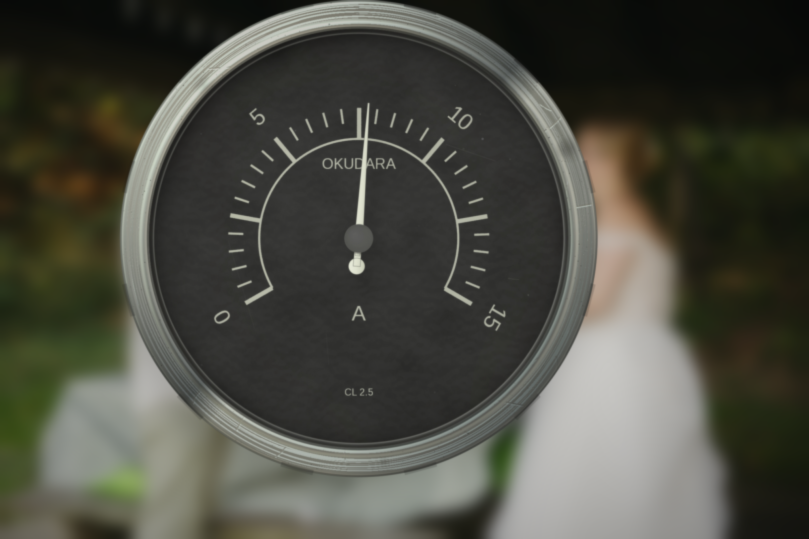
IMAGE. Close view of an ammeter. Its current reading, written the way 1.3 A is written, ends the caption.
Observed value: 7.75 A
